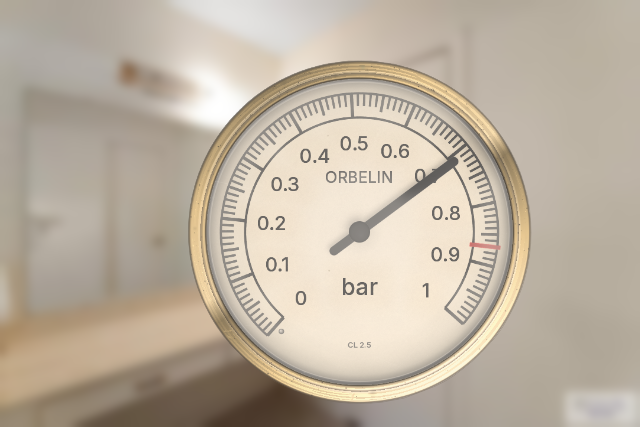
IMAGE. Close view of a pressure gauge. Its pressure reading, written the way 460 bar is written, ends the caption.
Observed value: 0.71 bar
